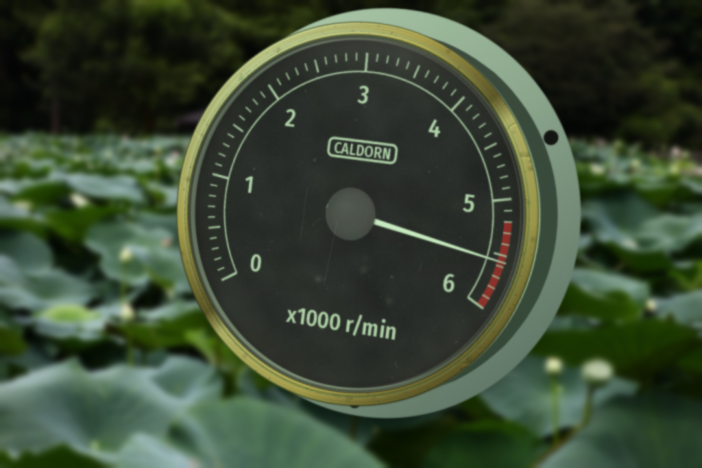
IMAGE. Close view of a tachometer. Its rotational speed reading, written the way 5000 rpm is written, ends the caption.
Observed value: 5550 rpm
